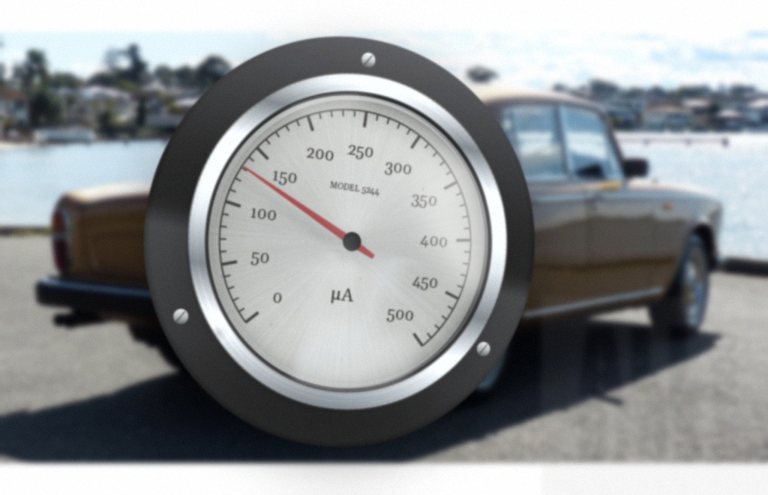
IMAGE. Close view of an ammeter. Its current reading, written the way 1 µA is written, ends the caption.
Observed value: 130 µA
